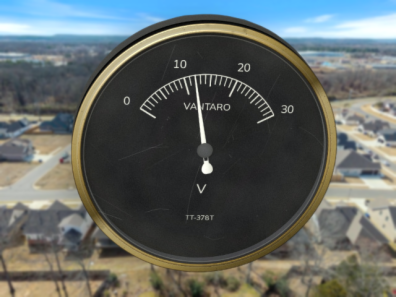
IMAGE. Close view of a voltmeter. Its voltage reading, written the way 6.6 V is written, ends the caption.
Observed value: 12 V
